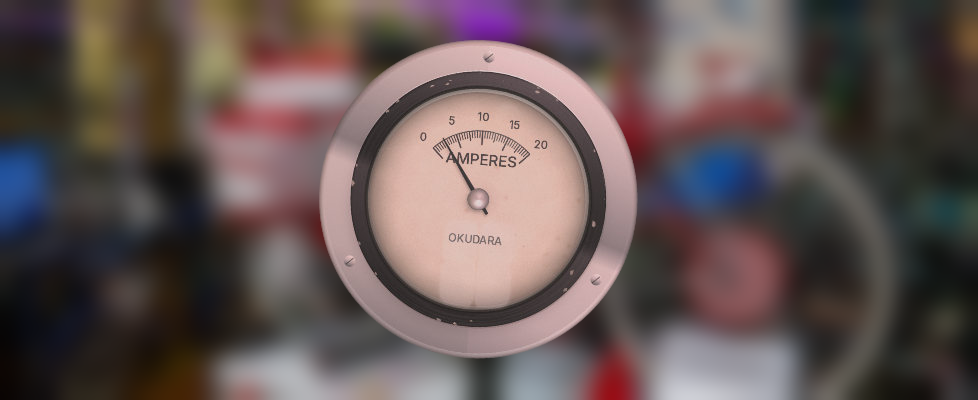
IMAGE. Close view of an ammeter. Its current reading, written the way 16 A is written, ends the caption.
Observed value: 2.5 A
